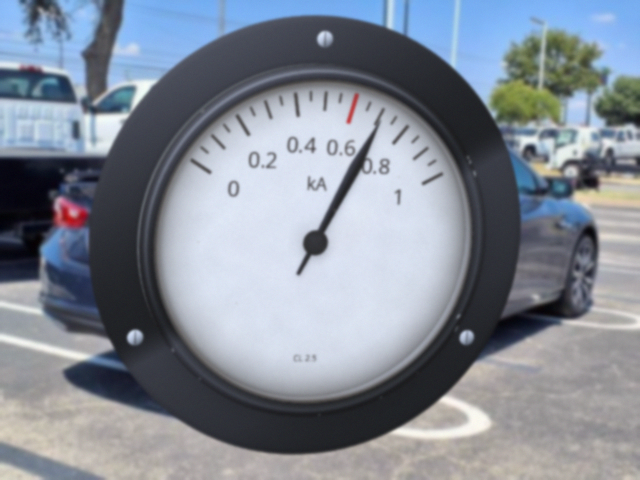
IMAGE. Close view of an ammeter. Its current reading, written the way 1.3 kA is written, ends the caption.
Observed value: 0.7 kA
